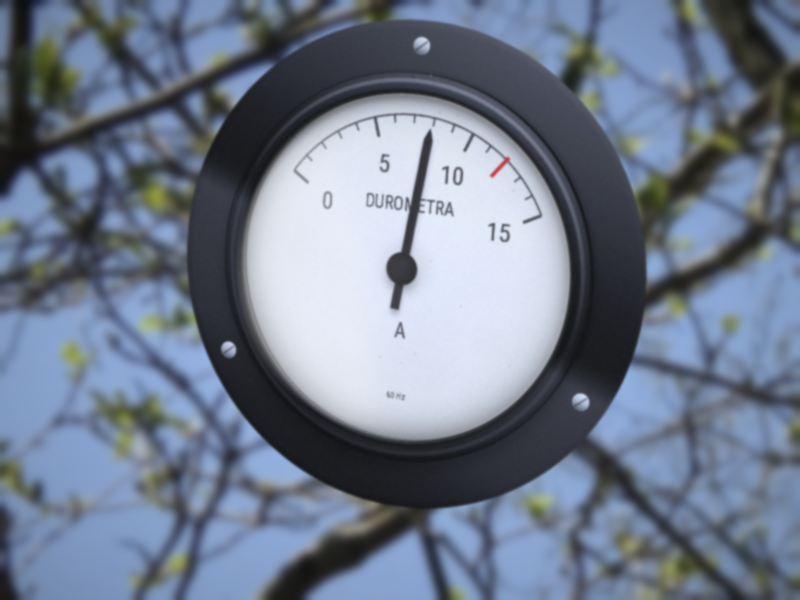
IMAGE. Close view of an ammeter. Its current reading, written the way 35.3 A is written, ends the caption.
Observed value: 8 A
